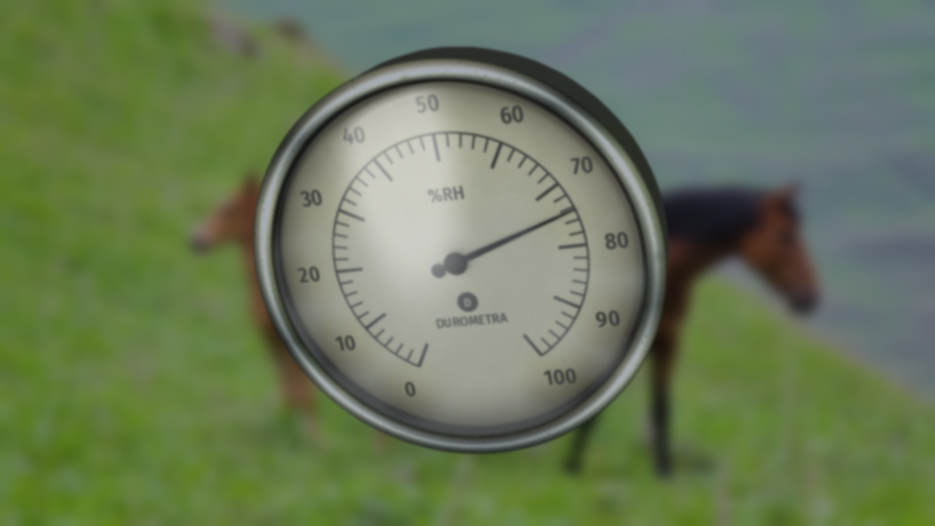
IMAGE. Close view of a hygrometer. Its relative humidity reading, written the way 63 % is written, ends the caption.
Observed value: 74 %
